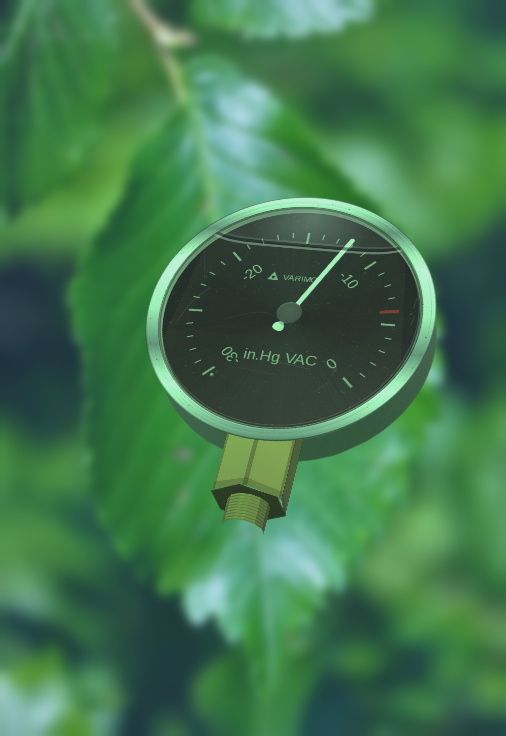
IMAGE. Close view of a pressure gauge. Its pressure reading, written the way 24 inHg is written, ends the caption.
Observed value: -12 inHg
